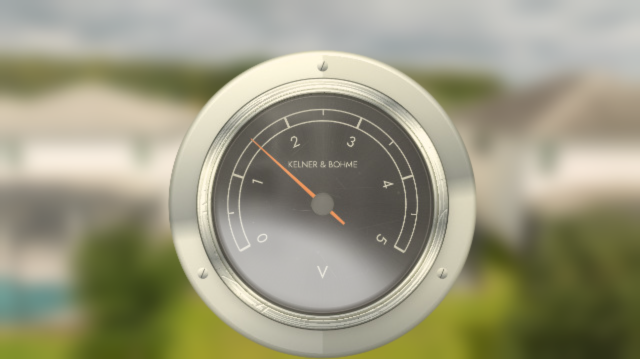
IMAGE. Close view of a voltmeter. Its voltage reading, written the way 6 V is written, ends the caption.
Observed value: 1.5 V
